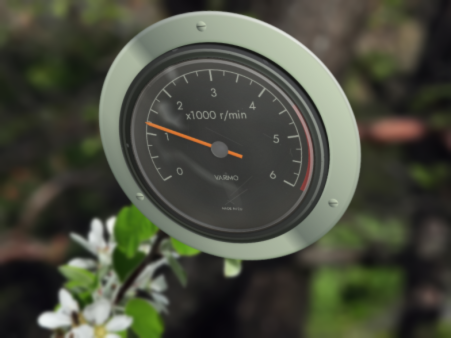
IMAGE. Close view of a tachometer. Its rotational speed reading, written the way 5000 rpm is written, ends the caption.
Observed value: 1250 rpm
